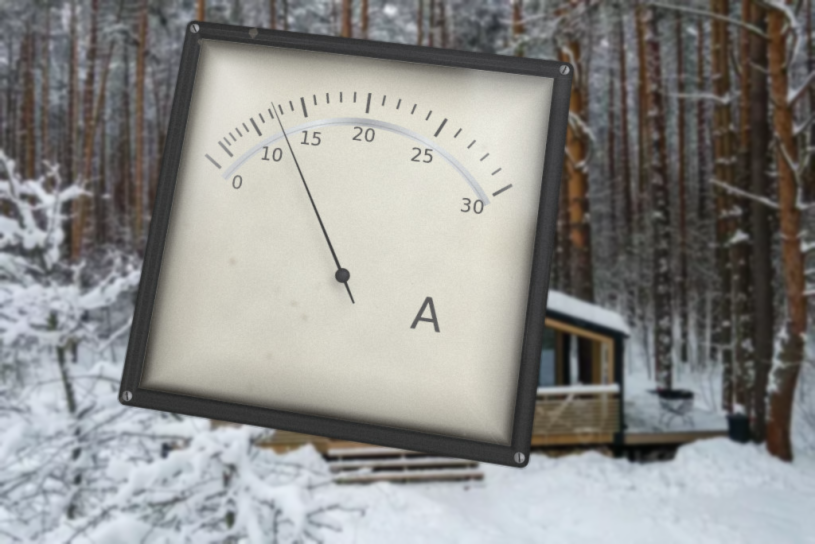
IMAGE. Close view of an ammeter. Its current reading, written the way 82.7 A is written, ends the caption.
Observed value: 12.5 A
